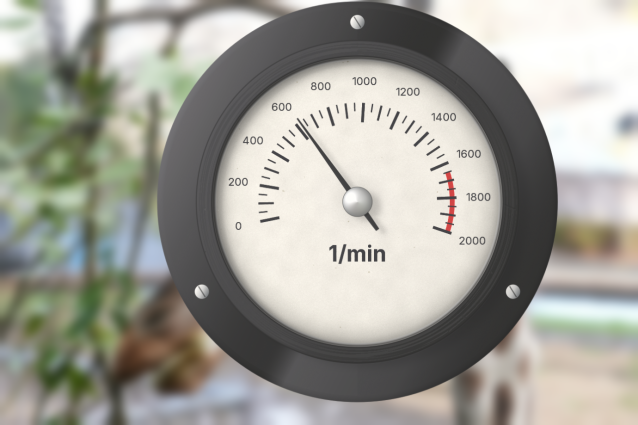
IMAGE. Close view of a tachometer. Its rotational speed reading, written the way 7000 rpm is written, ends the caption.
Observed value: 625 rpm
